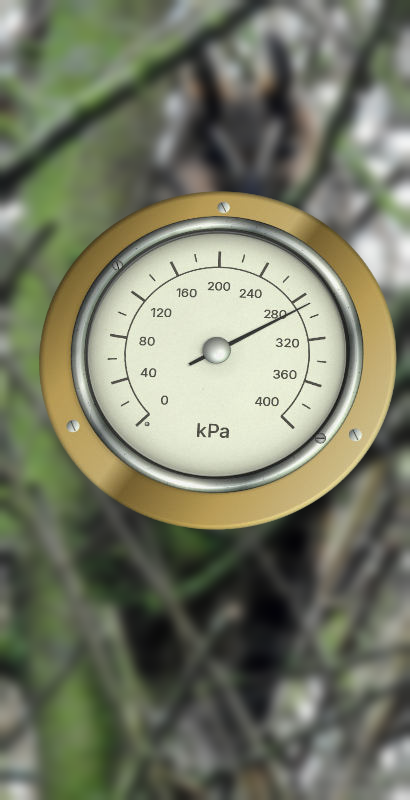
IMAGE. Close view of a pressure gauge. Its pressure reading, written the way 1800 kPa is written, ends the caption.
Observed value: 290 kPa
